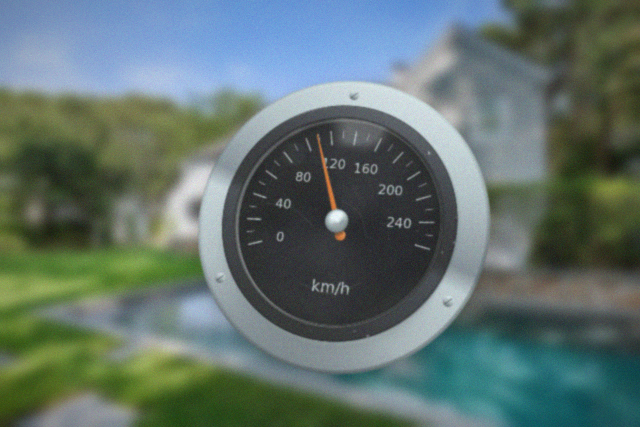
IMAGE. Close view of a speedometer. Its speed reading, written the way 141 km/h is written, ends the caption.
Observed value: 110 km/h
